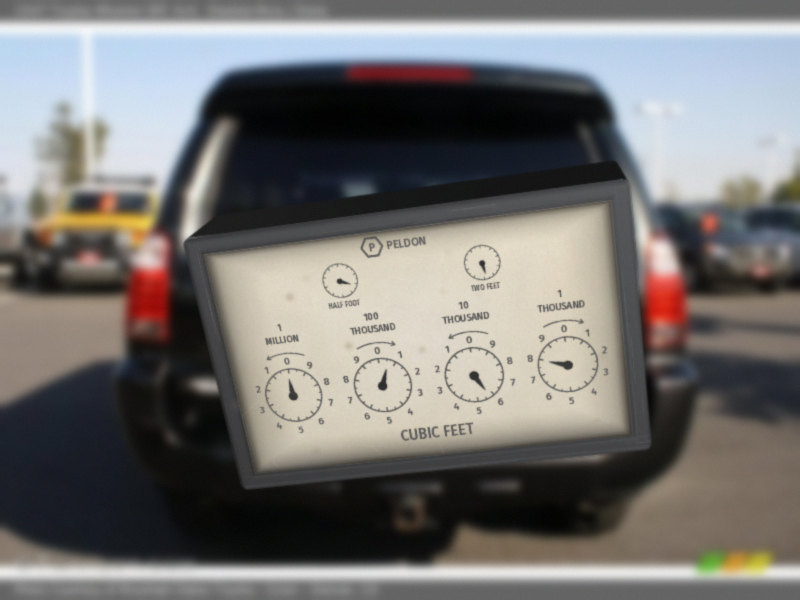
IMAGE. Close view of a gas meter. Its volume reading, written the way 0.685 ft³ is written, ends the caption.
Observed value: 5800 ft³
